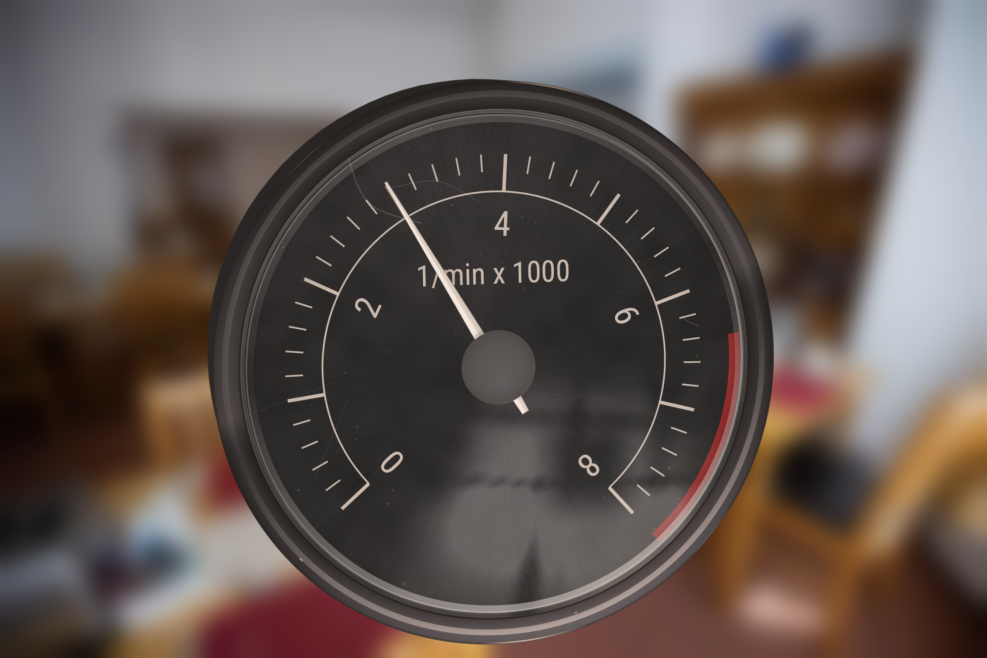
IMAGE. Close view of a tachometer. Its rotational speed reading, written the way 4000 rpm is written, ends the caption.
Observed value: 3000 rpm
